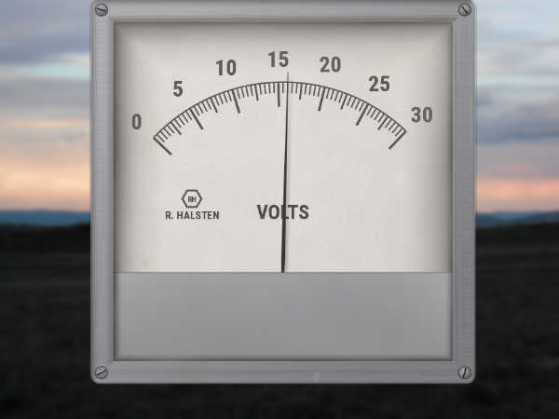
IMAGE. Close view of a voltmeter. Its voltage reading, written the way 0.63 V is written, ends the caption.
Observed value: 16 V
